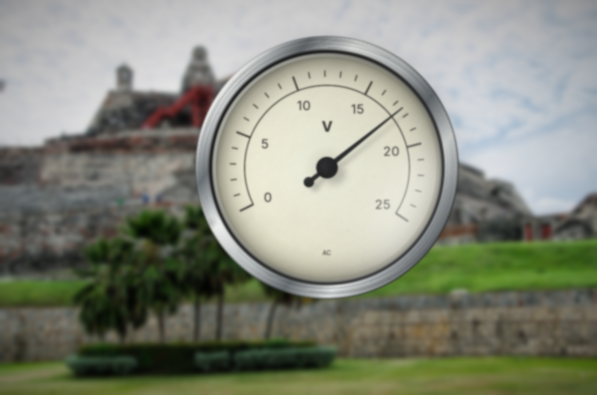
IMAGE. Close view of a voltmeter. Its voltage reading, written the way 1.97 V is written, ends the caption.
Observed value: 17.5 V
